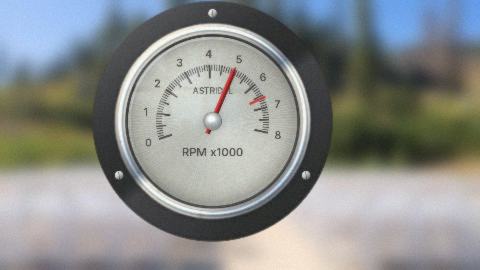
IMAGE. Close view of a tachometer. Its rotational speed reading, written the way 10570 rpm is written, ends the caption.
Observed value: 5000 rpm
